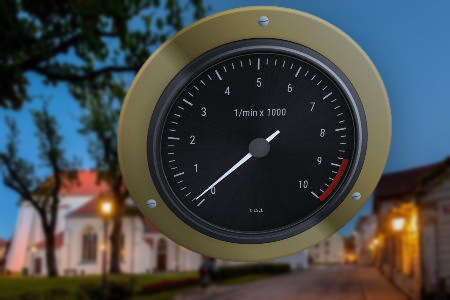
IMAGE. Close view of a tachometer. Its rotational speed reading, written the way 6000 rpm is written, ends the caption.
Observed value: 200 rpm
